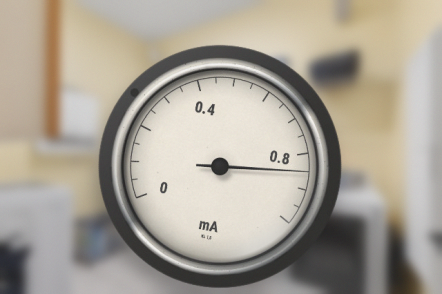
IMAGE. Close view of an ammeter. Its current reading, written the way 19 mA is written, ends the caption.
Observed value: 0.85 mA
